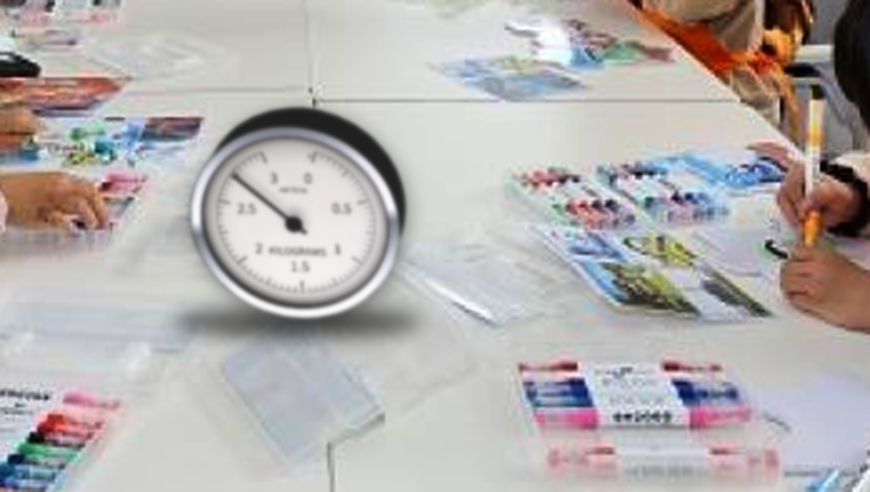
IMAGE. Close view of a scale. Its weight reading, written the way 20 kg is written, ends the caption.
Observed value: 2.75 kg
